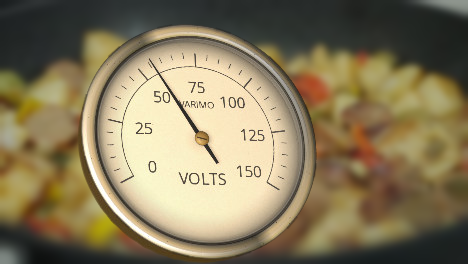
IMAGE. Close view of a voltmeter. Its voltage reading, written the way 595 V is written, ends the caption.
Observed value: 55 V
